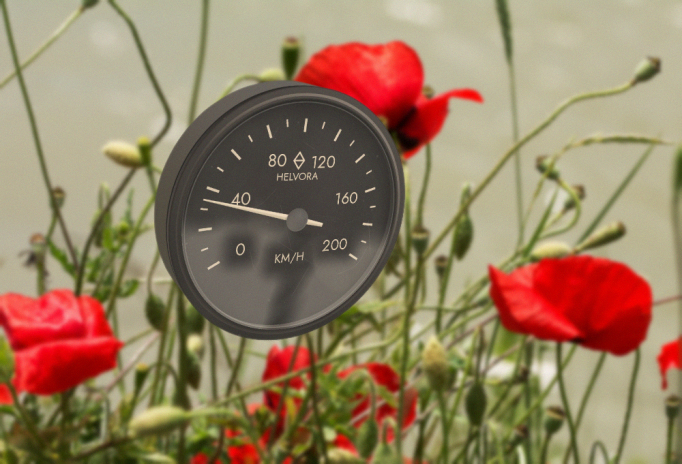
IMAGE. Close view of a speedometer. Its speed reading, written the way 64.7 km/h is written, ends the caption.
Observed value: 35 km/h
